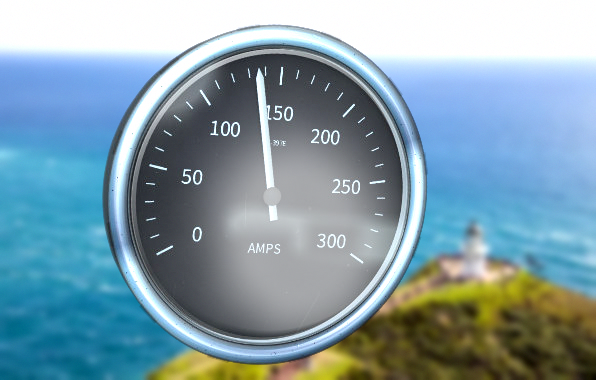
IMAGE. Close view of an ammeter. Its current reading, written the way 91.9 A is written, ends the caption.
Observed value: 135 A
